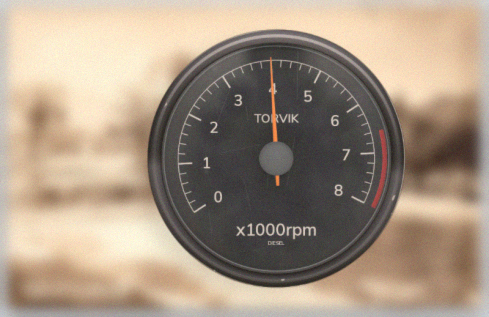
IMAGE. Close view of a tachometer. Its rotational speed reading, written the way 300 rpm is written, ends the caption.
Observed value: 4000 rpm
